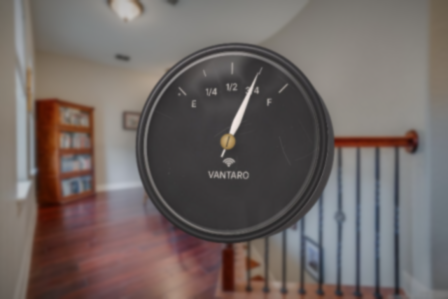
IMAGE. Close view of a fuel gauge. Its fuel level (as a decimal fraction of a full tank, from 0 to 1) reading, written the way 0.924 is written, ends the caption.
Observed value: 0.75
